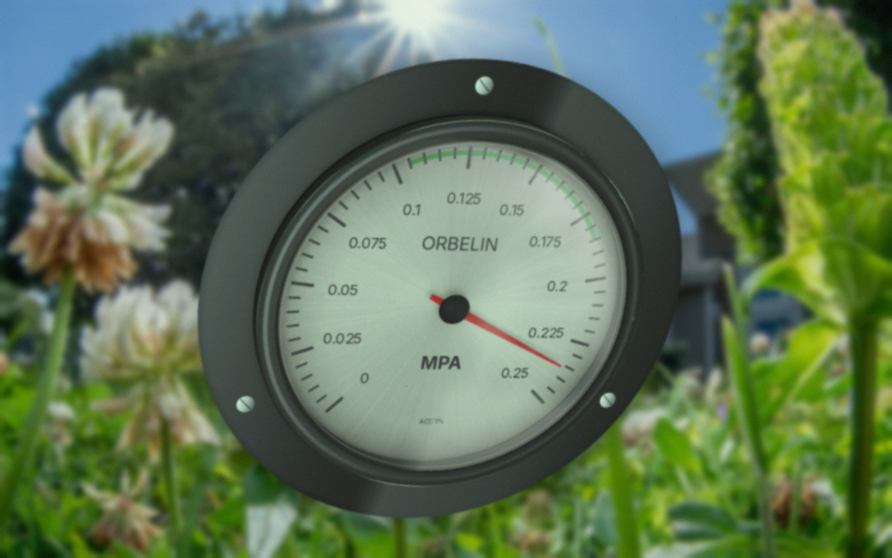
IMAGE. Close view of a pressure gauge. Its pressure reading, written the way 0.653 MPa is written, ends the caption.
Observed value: 0.235 MPa
